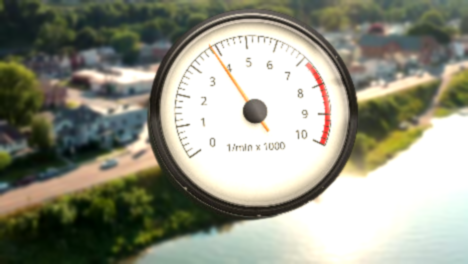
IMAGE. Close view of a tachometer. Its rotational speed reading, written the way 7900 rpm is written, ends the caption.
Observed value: 3800 rpm
